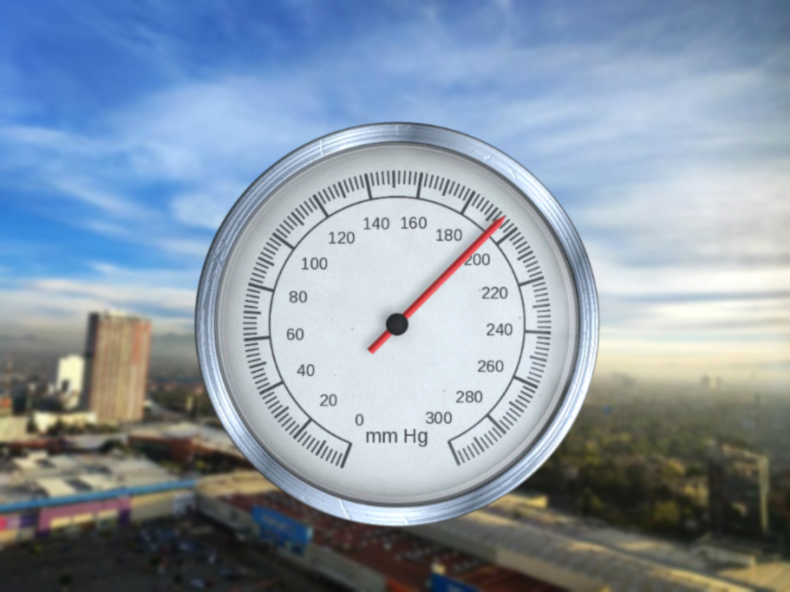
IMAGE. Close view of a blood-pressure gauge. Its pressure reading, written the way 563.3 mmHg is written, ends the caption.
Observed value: 194 mmHg
